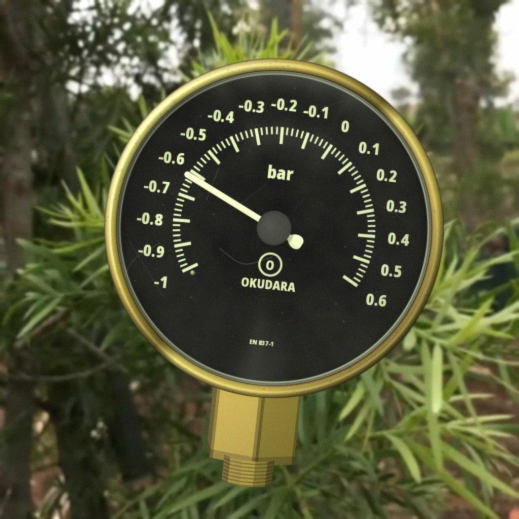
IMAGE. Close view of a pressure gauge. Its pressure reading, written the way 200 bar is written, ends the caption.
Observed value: -0.62 bar
